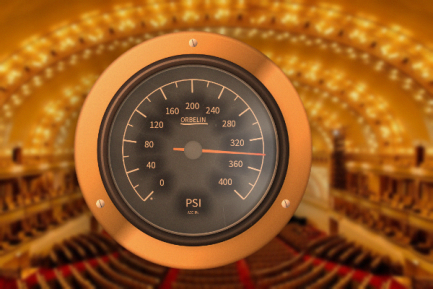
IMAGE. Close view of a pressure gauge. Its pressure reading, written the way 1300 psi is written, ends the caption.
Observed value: 340 psi
